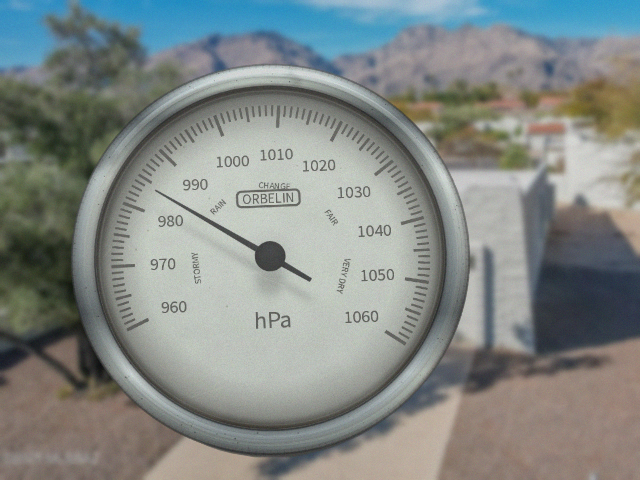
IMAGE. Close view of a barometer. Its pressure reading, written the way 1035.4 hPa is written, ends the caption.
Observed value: 984 hPa
